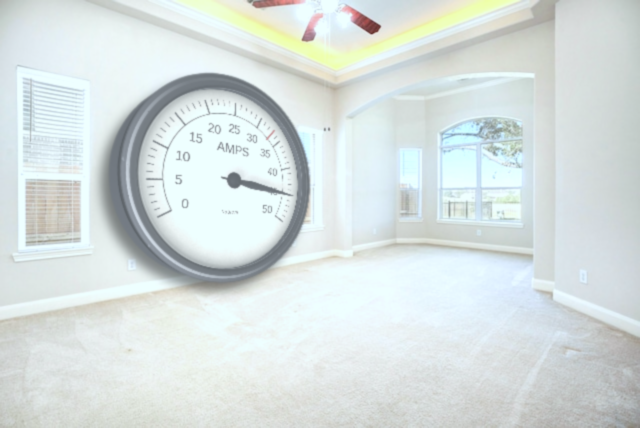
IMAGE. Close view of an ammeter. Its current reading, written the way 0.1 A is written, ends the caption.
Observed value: 45 A
